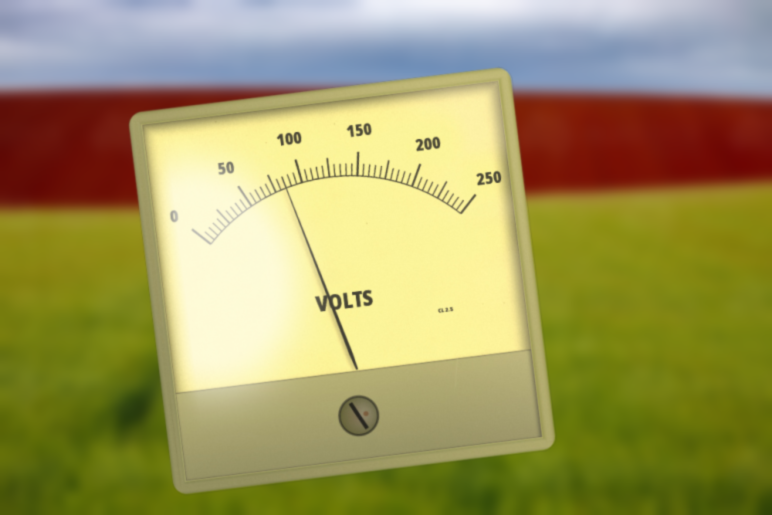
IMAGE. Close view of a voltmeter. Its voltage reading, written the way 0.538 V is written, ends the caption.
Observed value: 85 V
